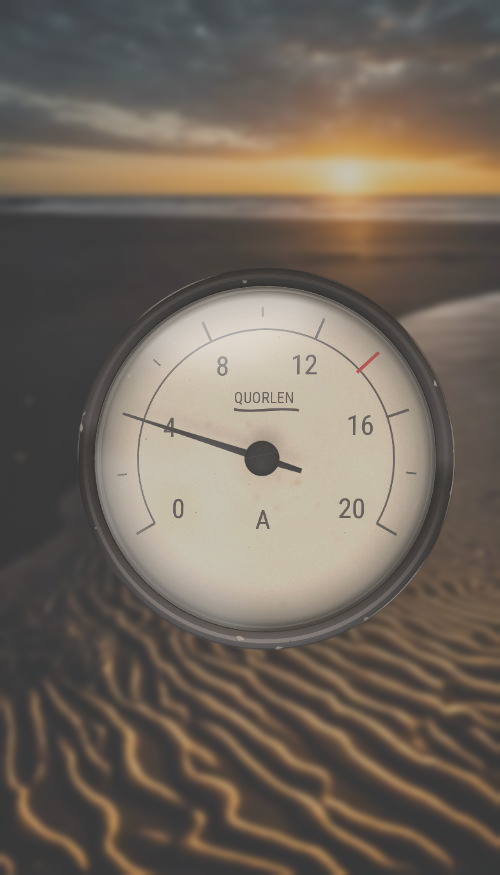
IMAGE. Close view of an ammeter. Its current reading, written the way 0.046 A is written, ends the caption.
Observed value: 4 A
